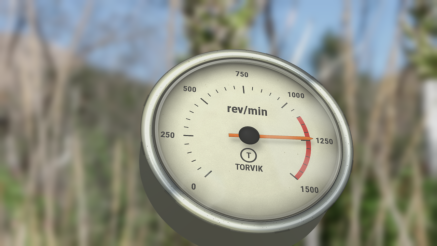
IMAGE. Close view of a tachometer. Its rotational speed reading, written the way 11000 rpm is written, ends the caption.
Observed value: 1250 rpm
